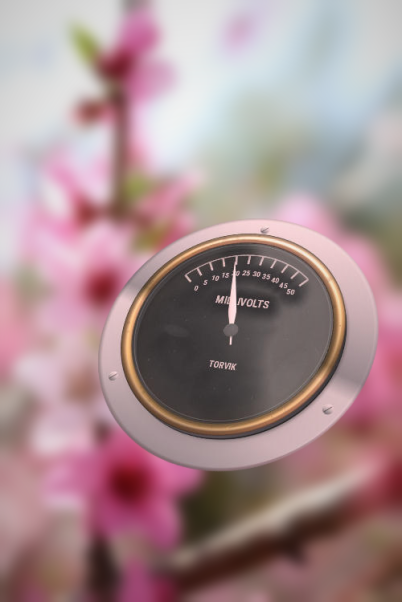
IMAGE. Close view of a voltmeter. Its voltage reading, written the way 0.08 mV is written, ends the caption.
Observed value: 20 mV
